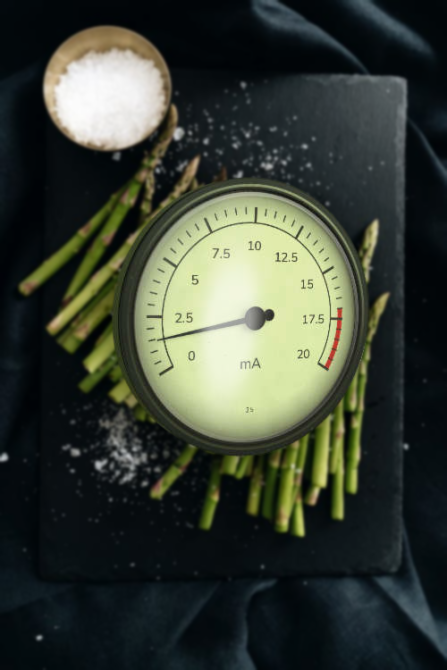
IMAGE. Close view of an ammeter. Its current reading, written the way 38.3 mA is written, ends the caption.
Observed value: 1.5 mA
